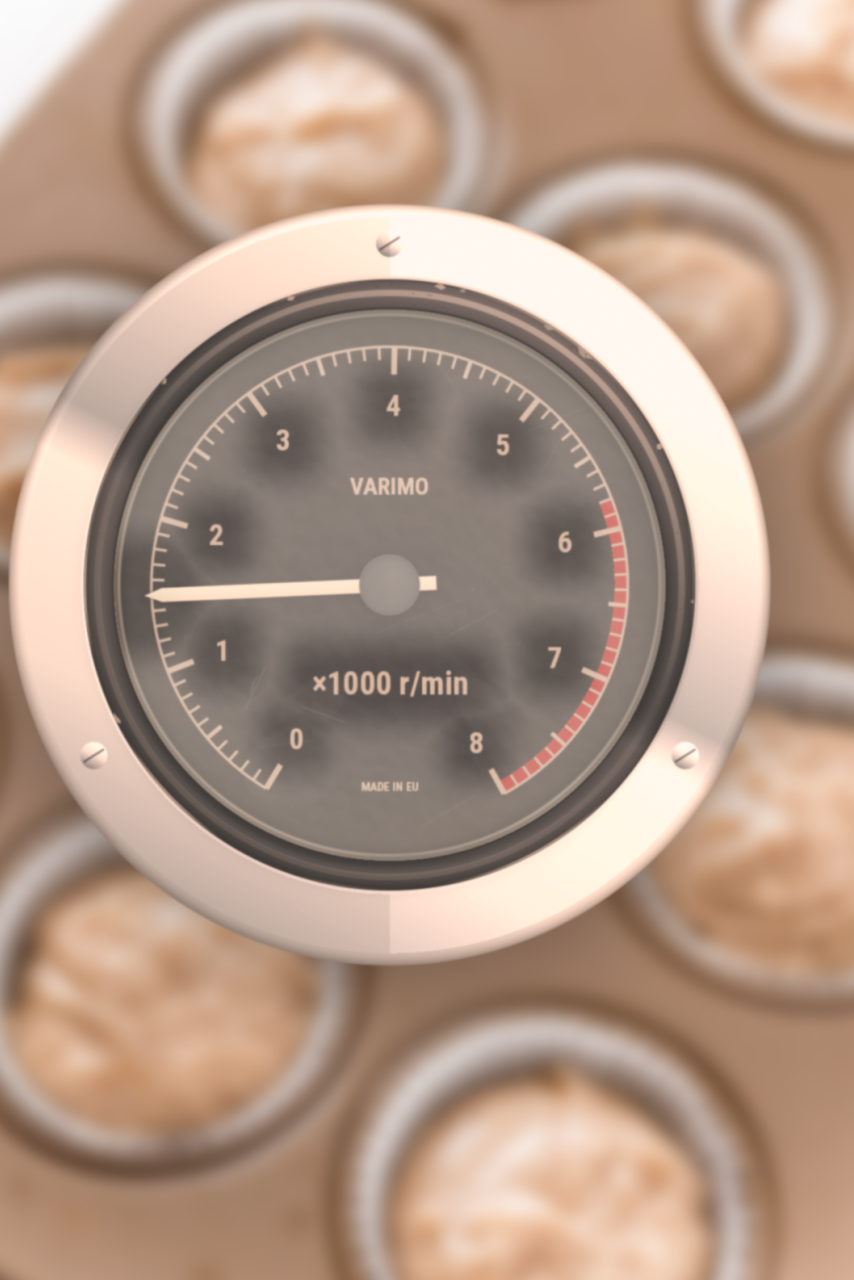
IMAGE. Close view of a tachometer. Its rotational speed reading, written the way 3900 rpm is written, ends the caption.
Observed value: 1500 rpm
